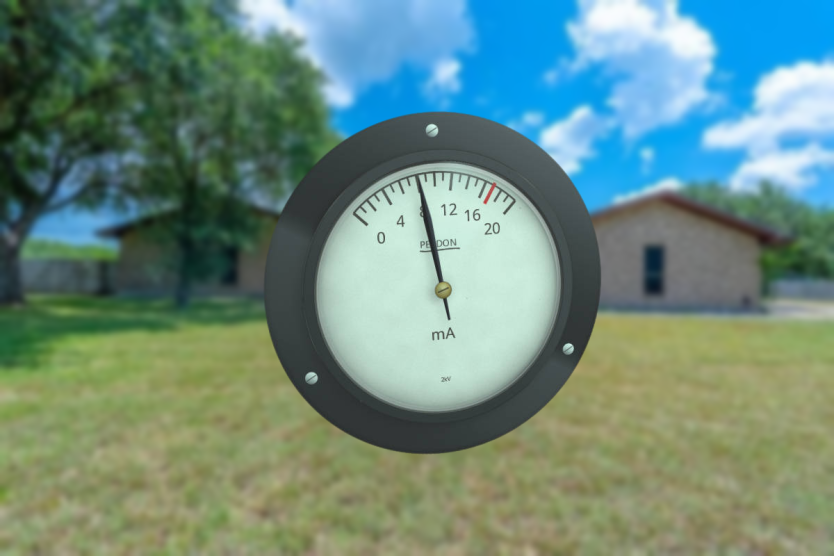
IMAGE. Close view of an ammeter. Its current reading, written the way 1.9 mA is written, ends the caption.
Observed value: 8 mA
